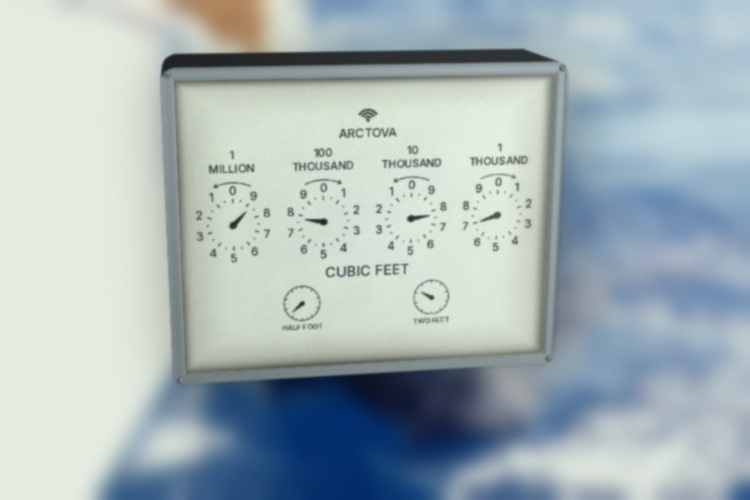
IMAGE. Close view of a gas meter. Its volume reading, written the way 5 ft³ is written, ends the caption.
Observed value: 877700 ft³
